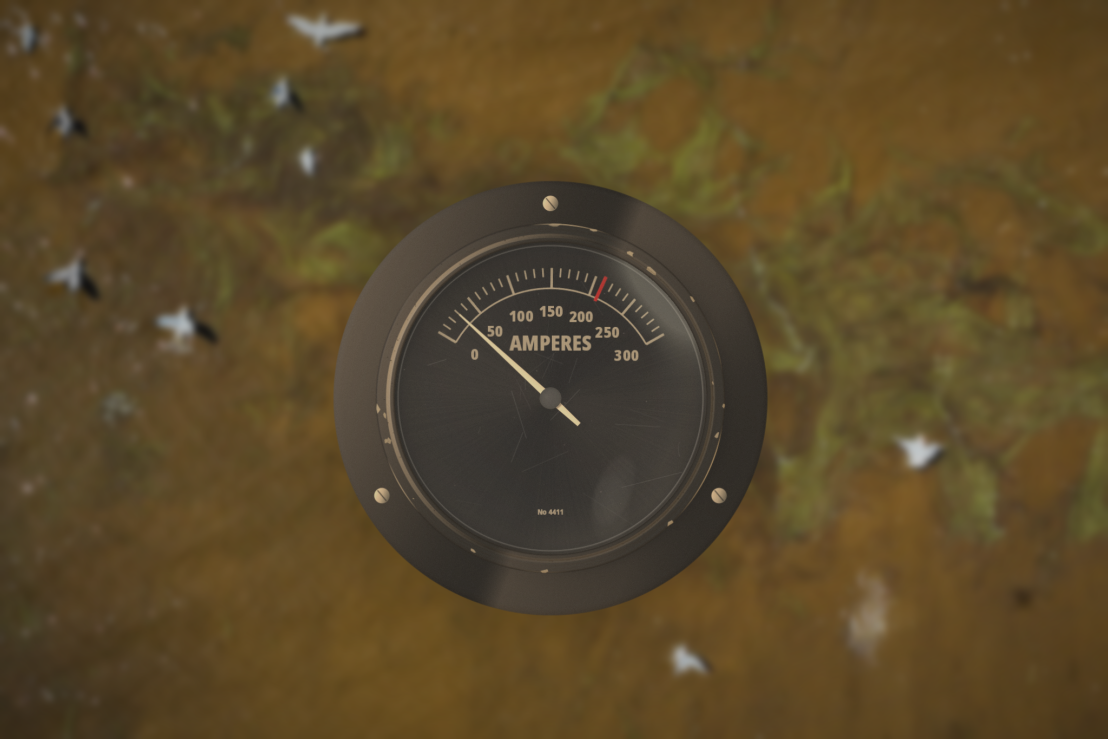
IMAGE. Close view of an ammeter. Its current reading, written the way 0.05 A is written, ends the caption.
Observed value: 30 A
